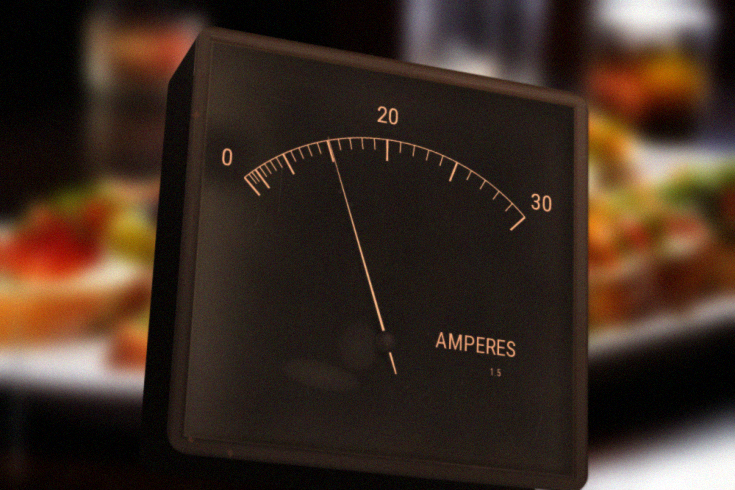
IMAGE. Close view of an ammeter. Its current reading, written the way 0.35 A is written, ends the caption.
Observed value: 15 A
